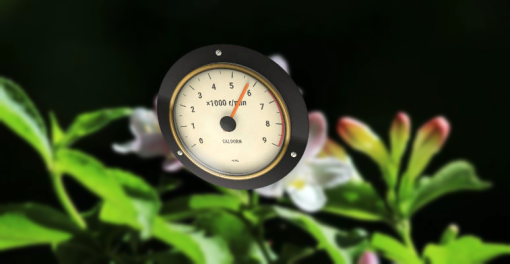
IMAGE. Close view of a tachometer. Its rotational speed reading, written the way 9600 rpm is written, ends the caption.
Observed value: 5750 rpm
